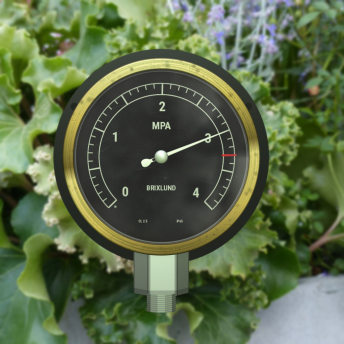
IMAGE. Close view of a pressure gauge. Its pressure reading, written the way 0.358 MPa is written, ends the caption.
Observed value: 3 MPa
